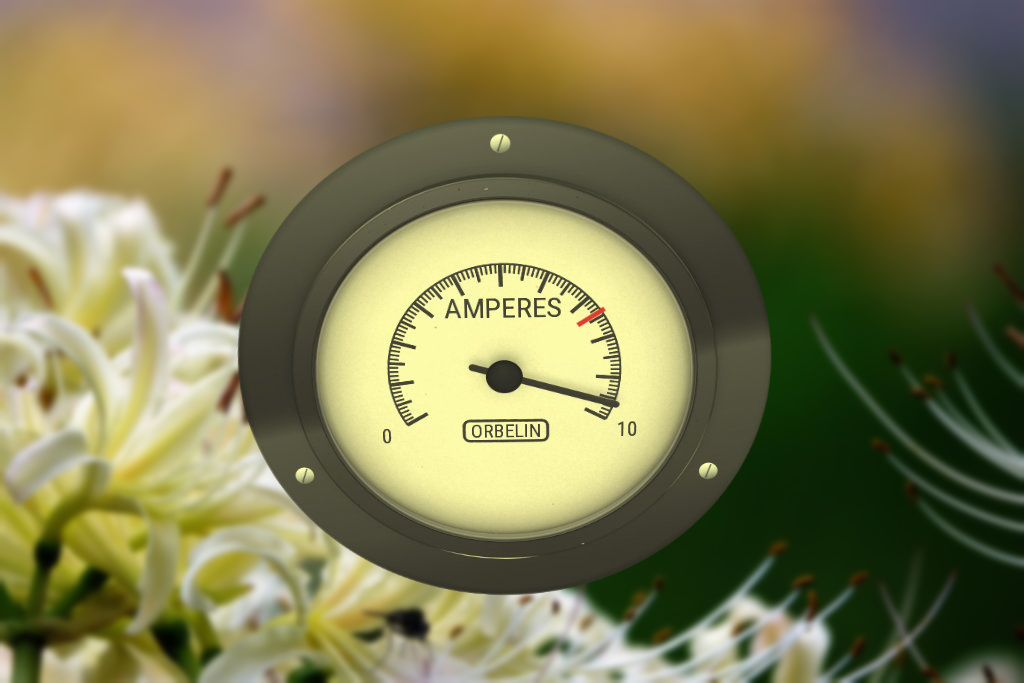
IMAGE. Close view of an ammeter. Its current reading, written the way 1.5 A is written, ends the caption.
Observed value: 9.5 A
